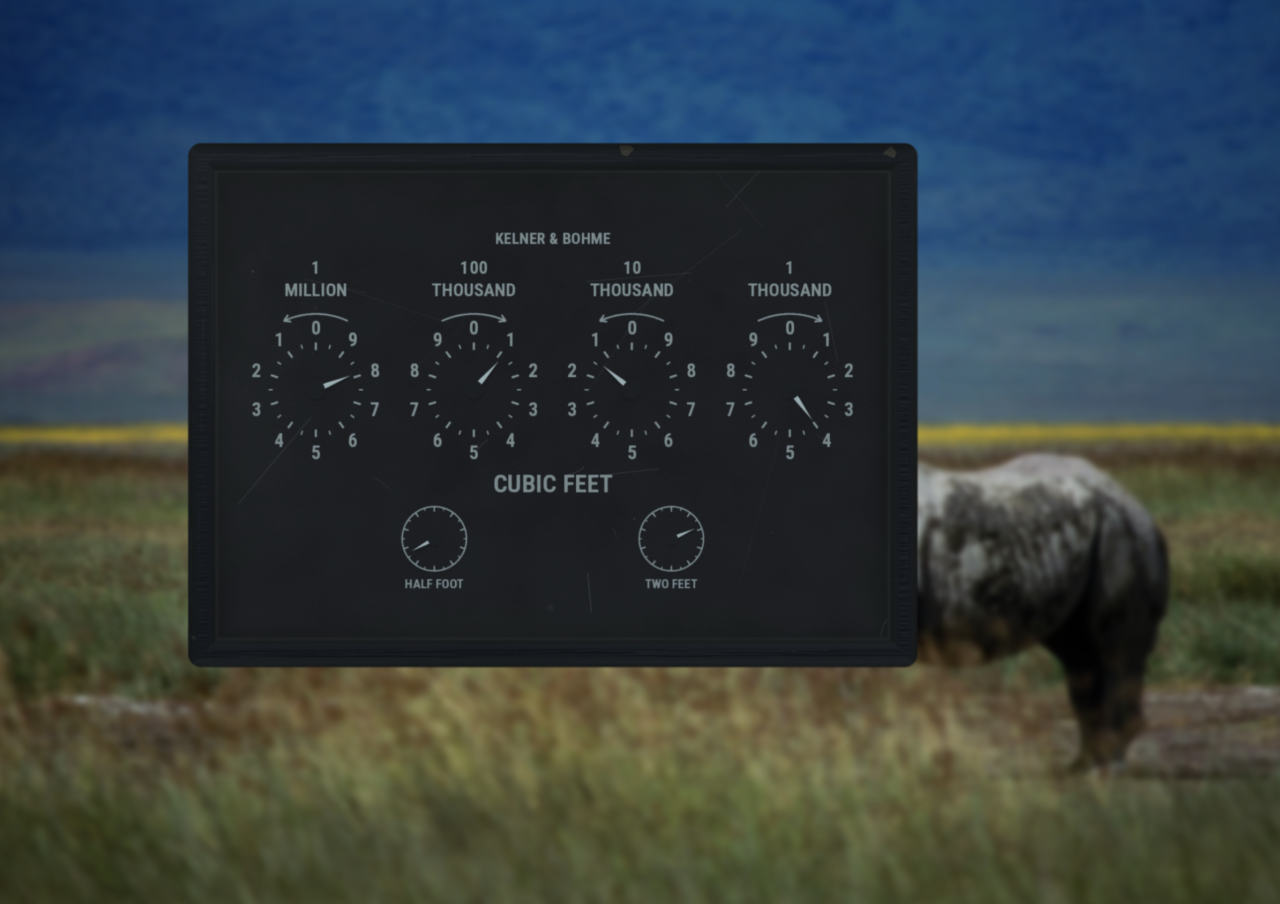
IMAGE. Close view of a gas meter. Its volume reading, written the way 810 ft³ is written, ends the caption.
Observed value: 811400 ft³
